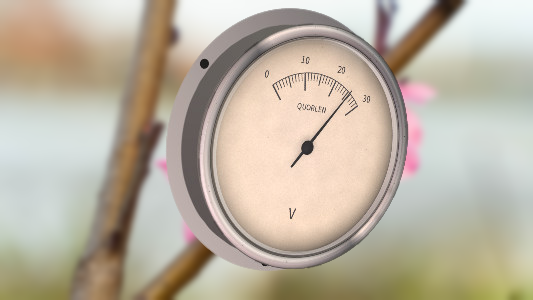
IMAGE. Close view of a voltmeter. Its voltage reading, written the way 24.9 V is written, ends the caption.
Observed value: 25 V
